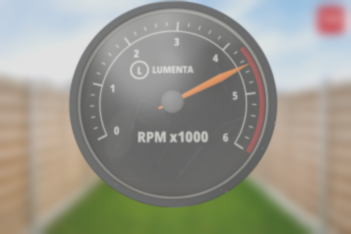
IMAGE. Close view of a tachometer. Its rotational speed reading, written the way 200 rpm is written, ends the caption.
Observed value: 4500 rpm
